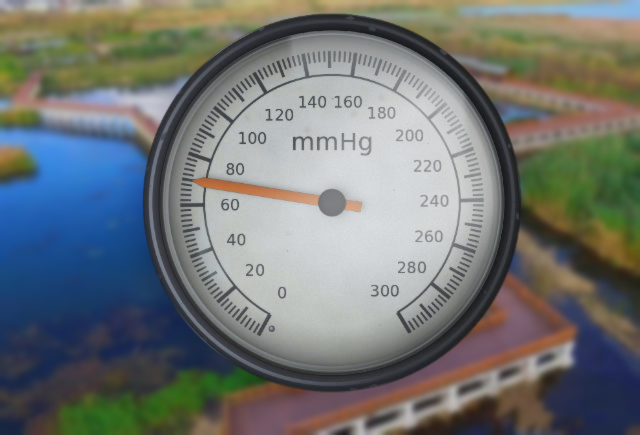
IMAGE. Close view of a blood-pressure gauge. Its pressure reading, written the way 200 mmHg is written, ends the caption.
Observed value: 70 mmHg
